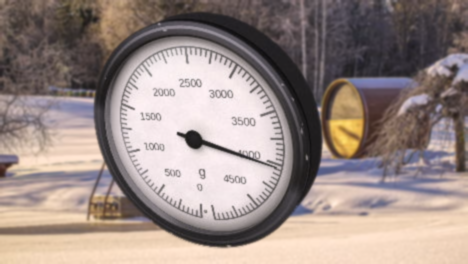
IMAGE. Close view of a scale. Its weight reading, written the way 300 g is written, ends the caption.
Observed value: 4000 g
